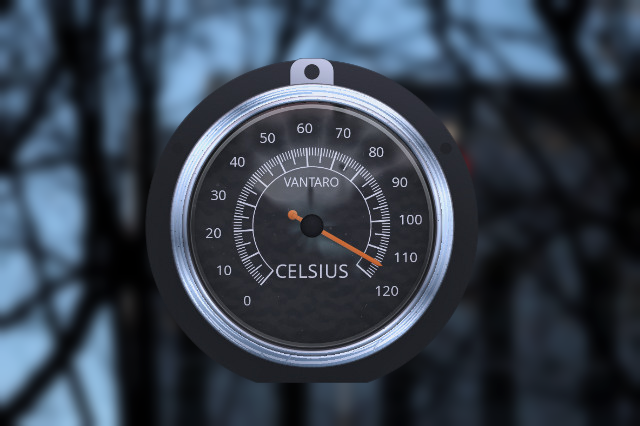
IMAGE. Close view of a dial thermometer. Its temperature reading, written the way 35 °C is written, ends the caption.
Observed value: 115 °C
